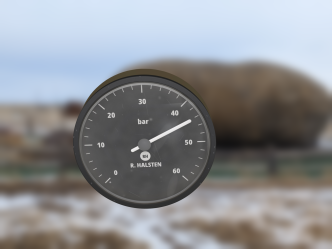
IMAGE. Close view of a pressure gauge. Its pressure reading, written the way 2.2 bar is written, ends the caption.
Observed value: 44 bar
